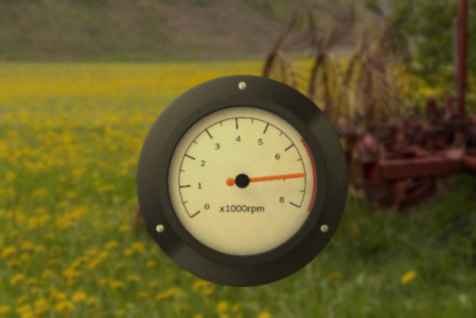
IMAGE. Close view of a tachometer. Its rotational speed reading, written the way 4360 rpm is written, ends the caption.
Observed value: 7000 rpm
